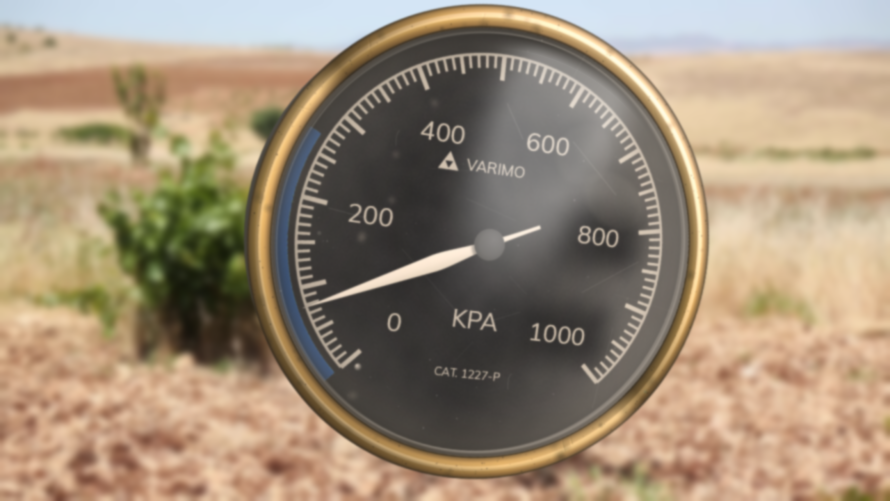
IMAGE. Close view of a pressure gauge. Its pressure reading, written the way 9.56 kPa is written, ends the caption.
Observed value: 80 kPa
